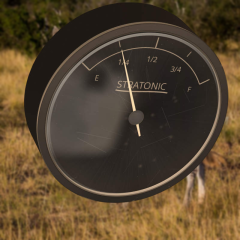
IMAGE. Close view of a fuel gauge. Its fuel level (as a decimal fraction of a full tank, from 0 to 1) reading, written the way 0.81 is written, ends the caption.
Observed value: 0.25
